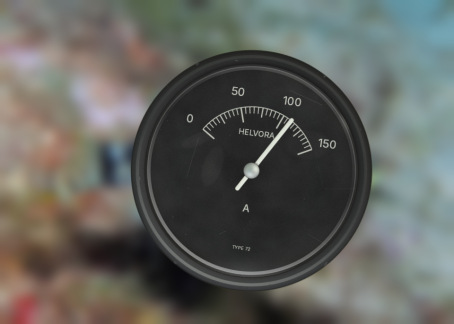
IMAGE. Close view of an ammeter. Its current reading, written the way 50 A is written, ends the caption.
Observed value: 110 A
